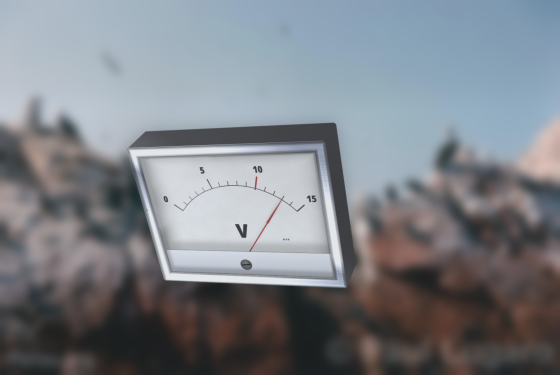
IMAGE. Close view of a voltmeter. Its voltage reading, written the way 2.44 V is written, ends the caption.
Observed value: 13 V
